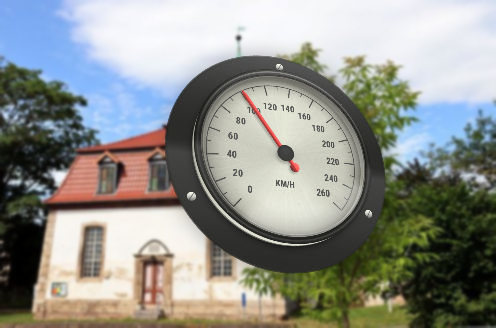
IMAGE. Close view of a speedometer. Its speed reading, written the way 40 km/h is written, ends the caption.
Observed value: 100 km/h
